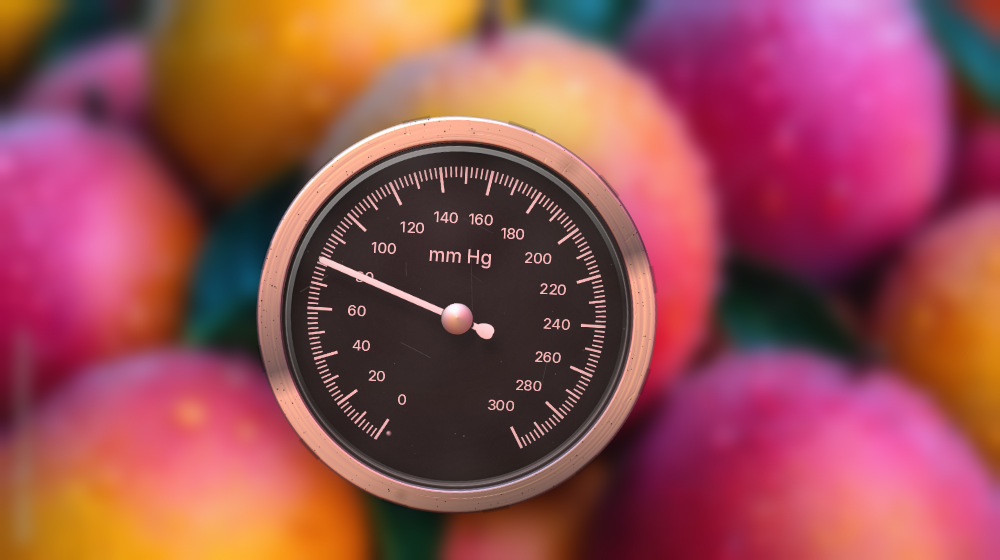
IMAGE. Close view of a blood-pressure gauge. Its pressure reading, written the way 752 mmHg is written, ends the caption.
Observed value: 80 mmHg
